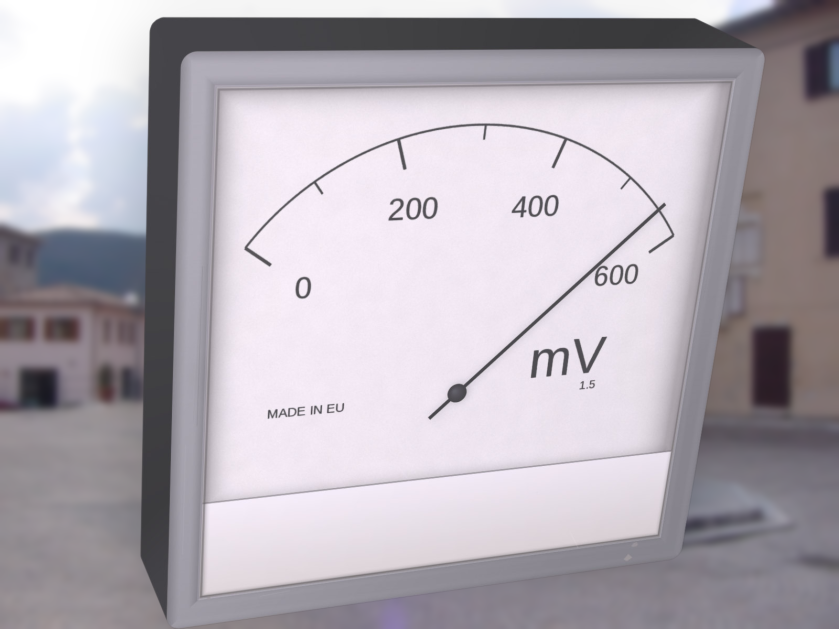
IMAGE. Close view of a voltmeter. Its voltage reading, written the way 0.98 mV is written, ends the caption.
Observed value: 550 mV
